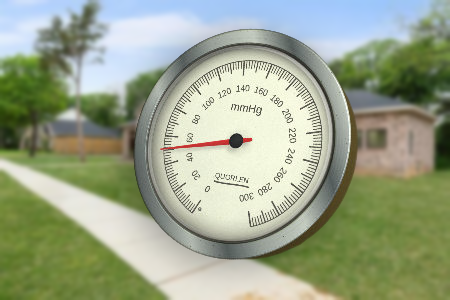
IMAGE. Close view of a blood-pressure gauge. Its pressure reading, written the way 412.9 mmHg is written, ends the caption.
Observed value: 50 mmHg
